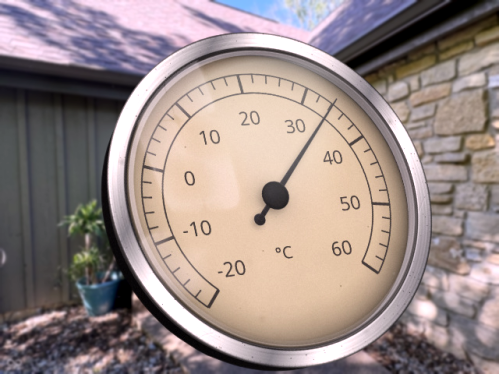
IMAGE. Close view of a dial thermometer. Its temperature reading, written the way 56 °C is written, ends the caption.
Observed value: 34 °C
